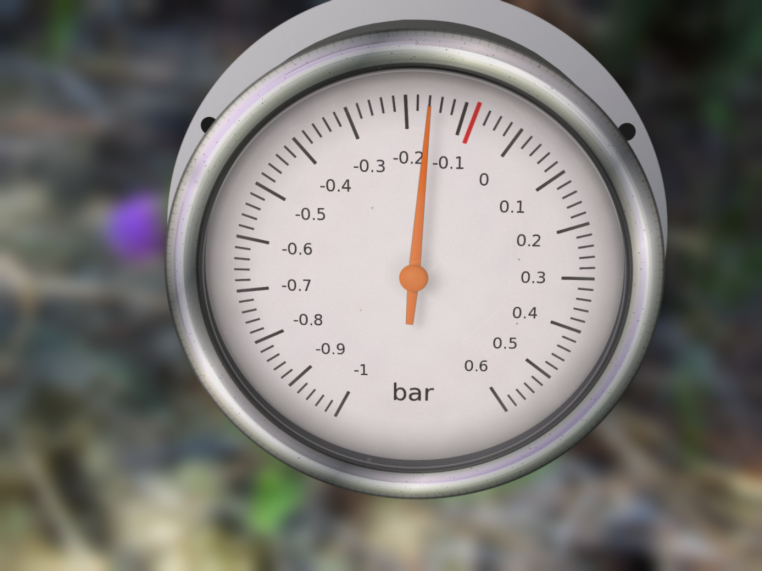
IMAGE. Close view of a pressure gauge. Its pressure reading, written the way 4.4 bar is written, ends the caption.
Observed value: -0.16 bar
